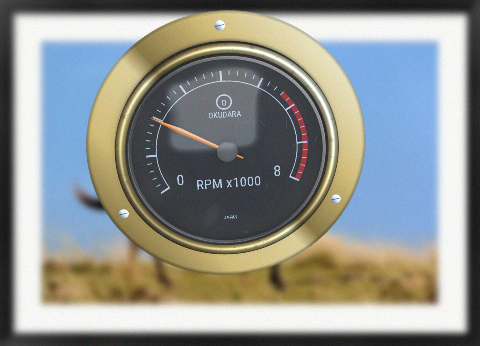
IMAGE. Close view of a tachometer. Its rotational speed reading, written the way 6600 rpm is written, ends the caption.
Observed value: 2000 rpm
